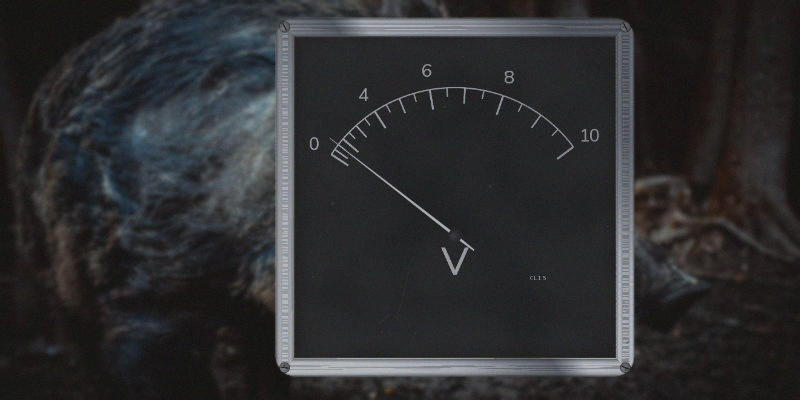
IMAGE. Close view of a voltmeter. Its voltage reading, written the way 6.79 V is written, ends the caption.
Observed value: 1.5 V
